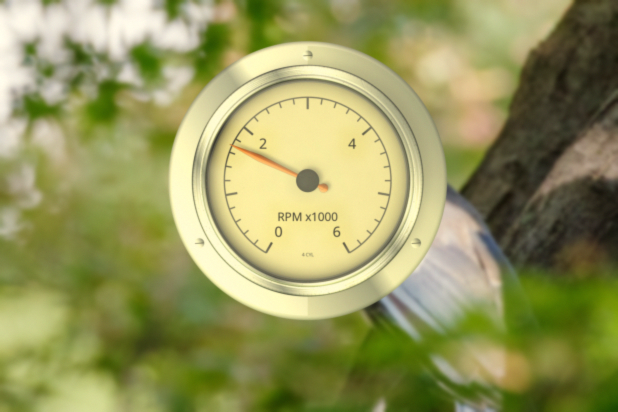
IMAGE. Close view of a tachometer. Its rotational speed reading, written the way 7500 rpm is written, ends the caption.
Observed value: 1700 rpm
